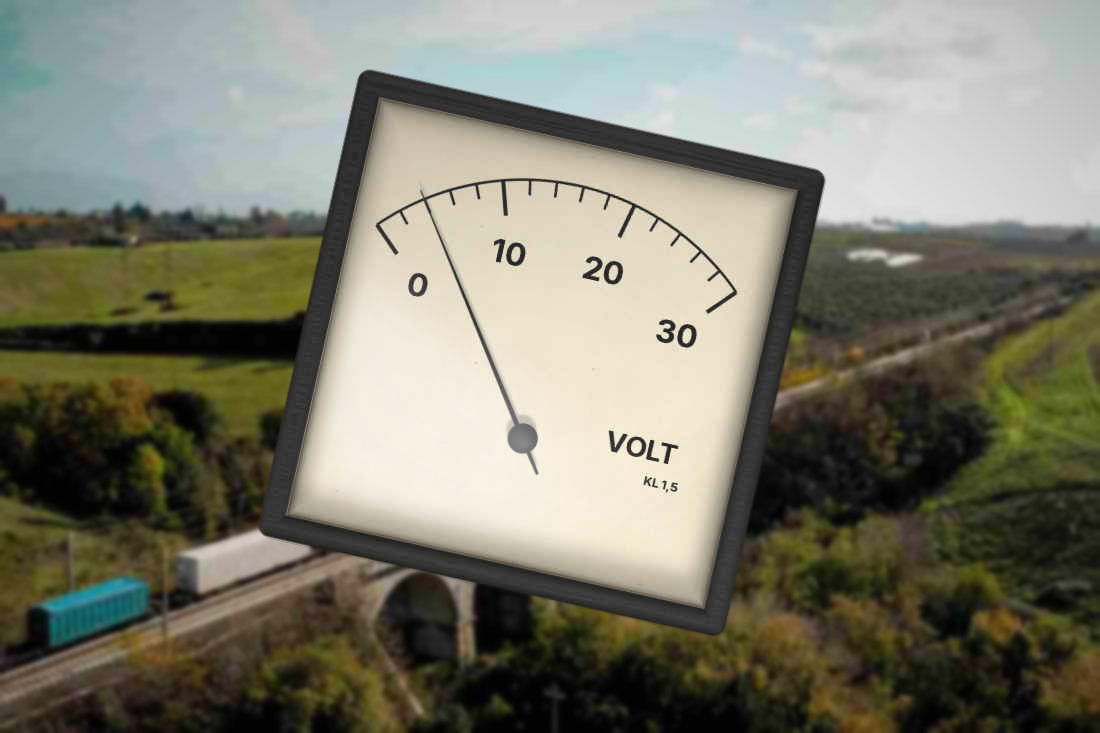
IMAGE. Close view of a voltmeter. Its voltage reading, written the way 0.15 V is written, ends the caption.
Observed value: 4 V
